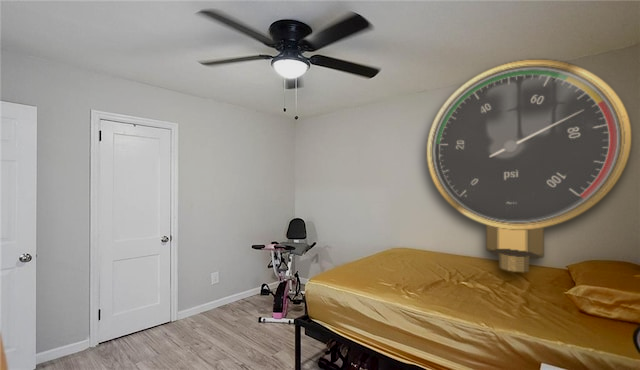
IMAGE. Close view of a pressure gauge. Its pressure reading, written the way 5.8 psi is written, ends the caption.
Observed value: 74 psi
